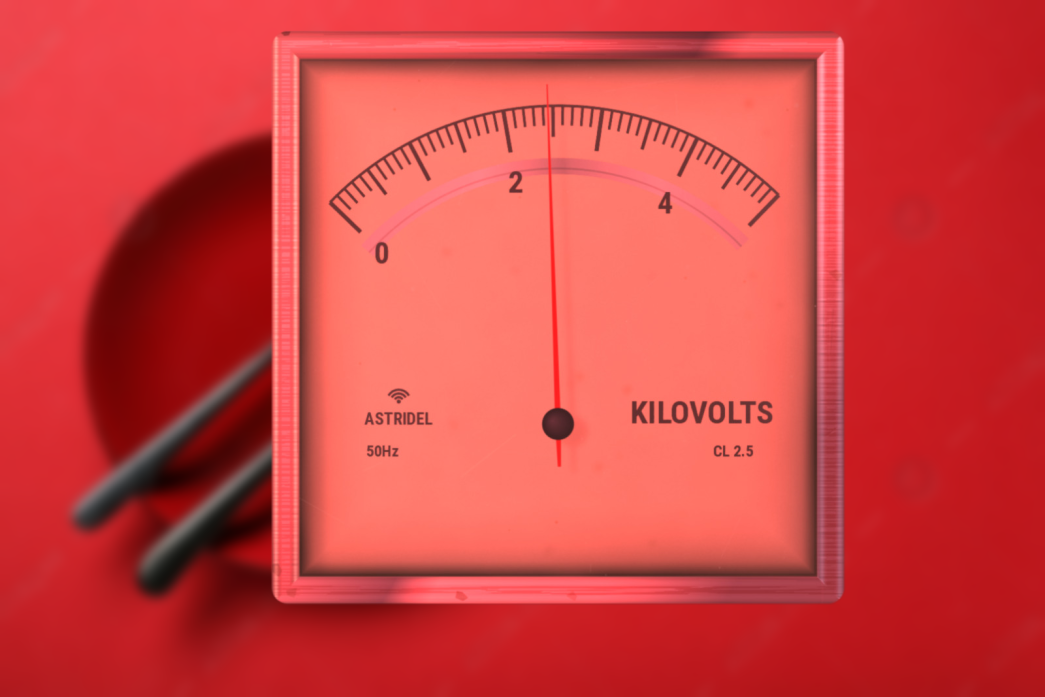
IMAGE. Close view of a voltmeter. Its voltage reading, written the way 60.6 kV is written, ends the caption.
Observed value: 2.45 kV
